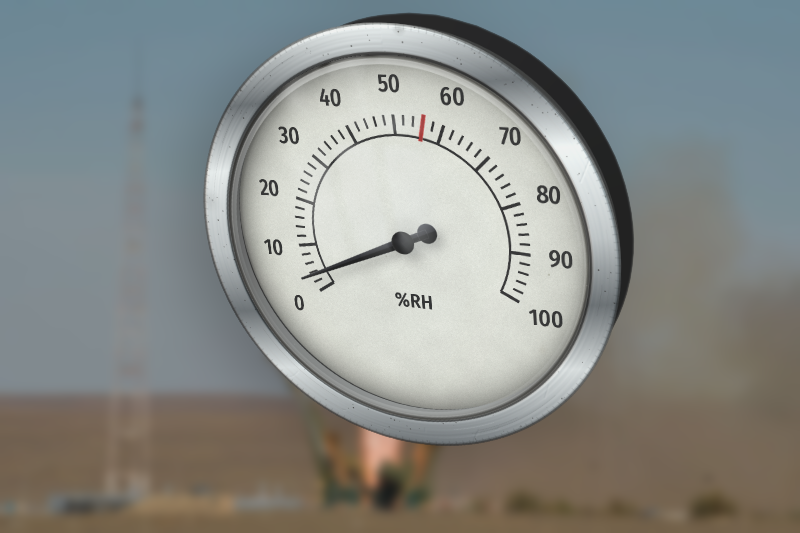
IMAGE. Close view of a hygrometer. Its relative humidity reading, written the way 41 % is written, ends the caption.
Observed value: 4 %
